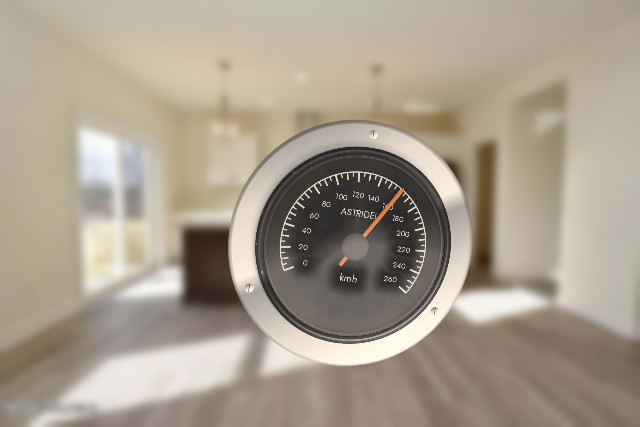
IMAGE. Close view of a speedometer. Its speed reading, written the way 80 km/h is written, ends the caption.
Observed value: 160 km/h
